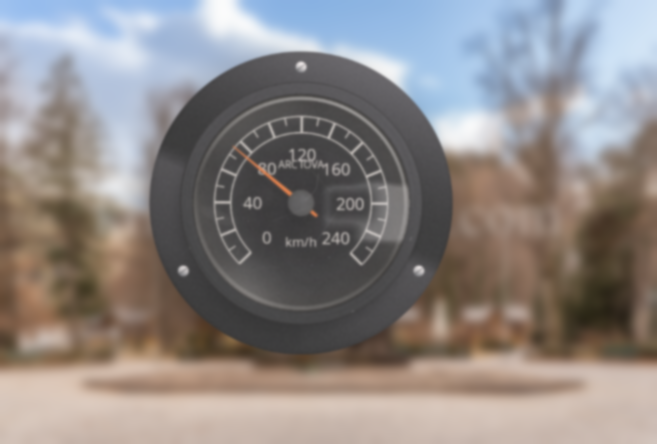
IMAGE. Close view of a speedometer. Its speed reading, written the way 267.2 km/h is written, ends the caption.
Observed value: 75 km/h
